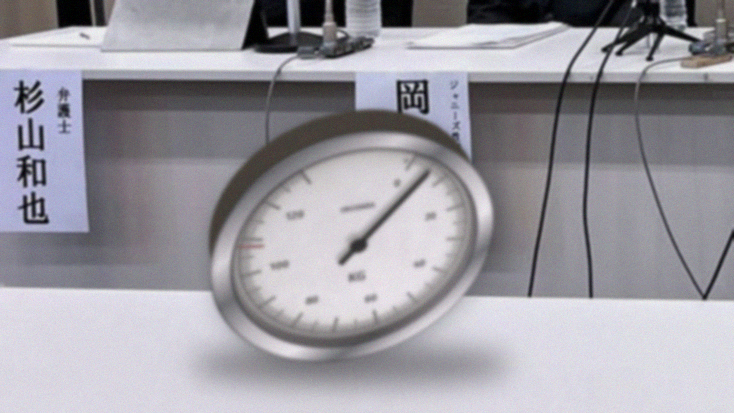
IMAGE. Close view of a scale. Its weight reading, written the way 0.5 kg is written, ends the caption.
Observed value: 5 kg
